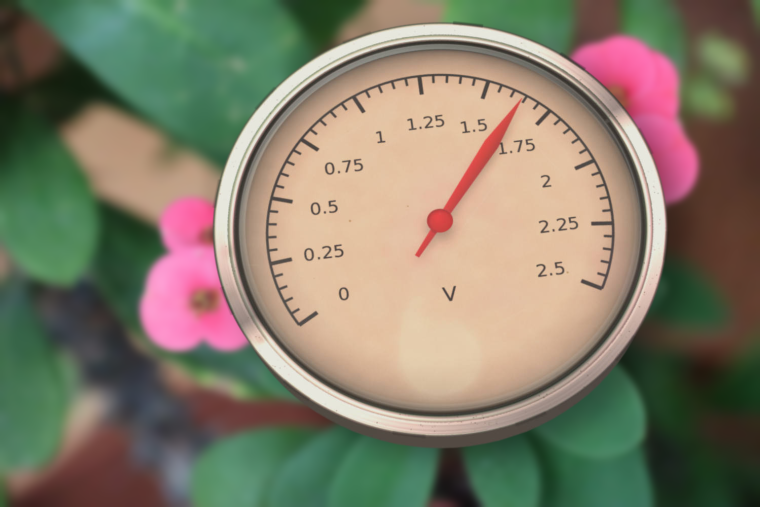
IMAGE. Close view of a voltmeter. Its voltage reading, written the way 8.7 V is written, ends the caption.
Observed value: 1.65 V
